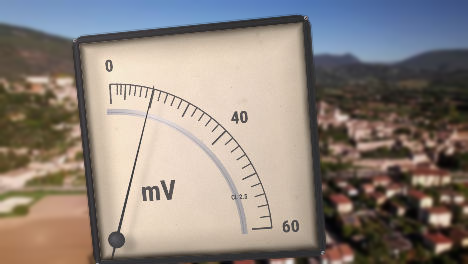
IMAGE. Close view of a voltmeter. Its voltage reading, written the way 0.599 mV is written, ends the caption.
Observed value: 20 mV
